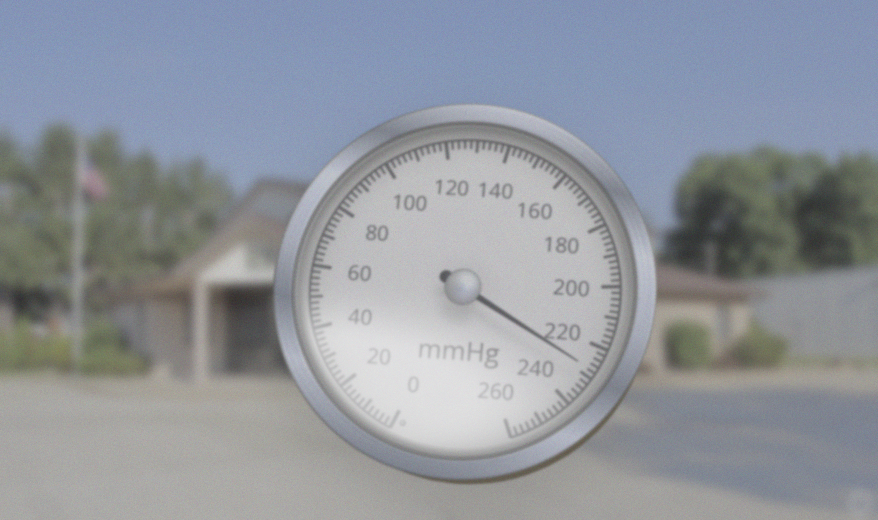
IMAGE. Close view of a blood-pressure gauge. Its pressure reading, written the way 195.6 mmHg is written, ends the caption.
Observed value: 228 mmHg
